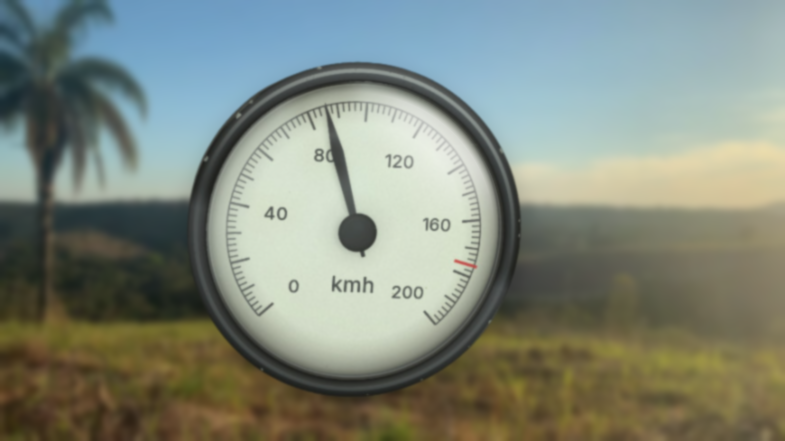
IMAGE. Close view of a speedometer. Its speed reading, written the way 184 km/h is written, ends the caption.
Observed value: 86 km/h
